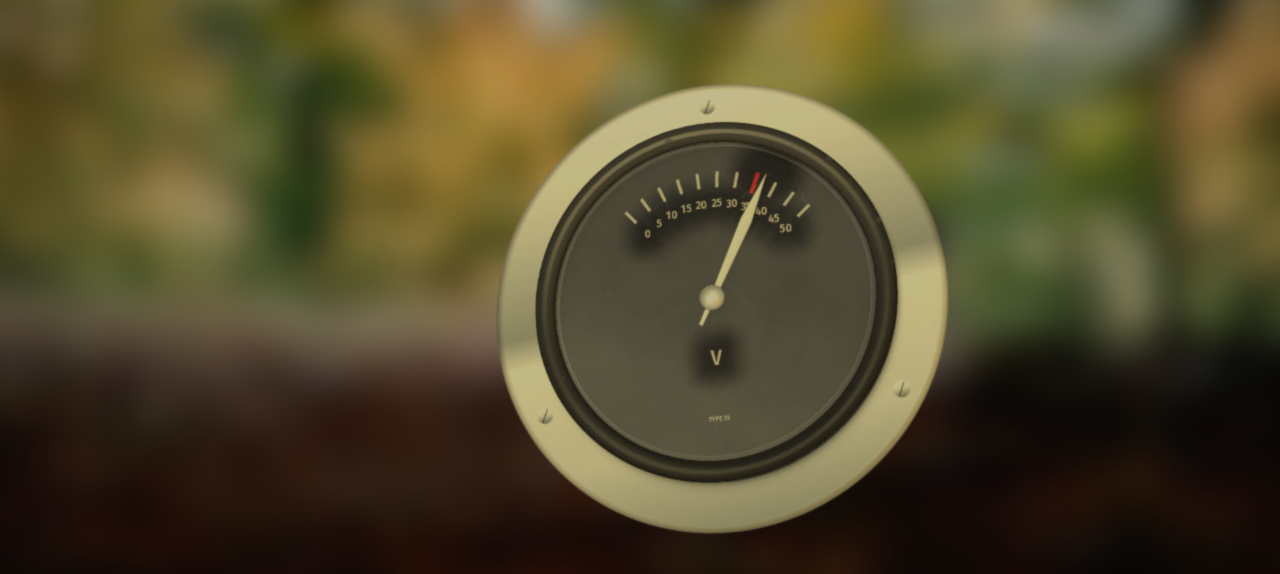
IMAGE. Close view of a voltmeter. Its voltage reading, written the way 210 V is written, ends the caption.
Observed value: 37.5 V
